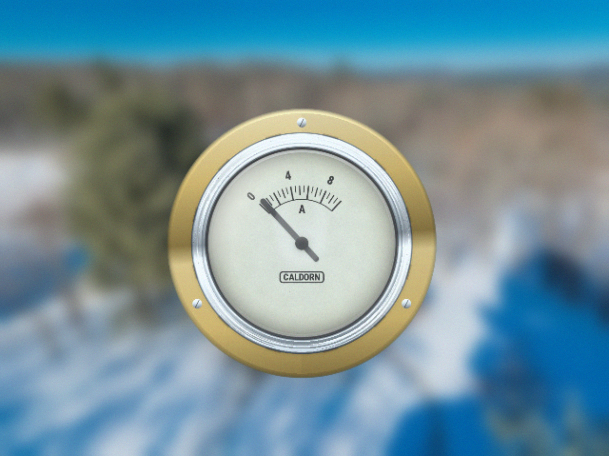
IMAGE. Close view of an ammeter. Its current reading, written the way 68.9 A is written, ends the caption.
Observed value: 0.5 A
